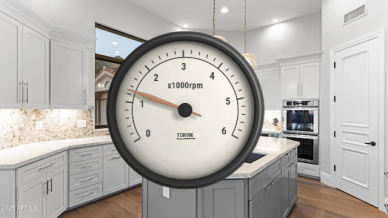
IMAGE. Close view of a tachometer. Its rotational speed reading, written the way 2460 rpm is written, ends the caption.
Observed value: 1300 rpm
